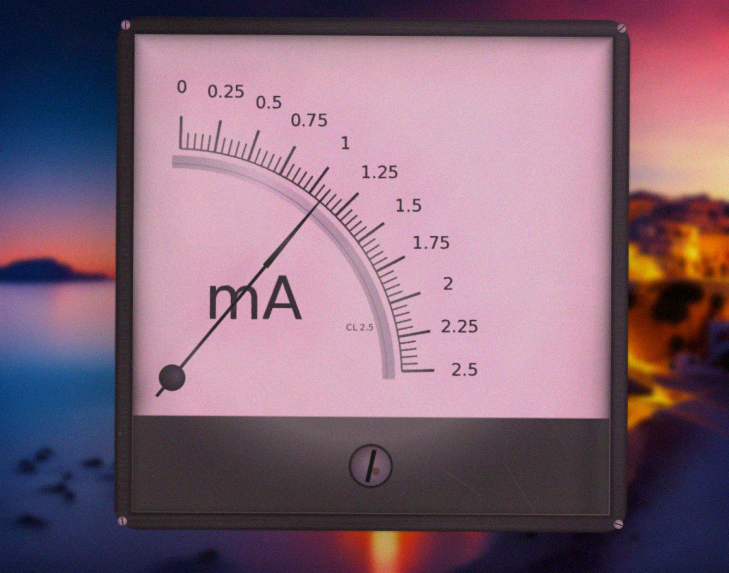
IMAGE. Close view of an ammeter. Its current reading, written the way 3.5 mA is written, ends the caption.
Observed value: 1.1 mA
